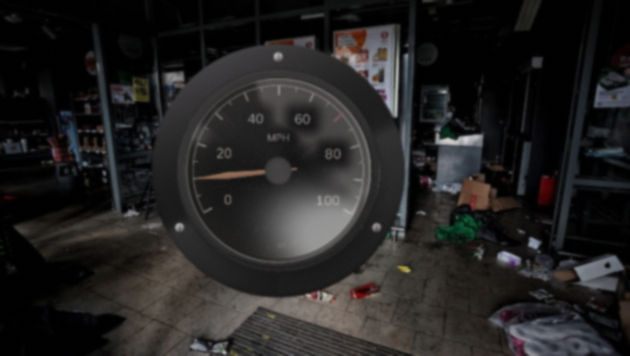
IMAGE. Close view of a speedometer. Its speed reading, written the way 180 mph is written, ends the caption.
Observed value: 10 mph
